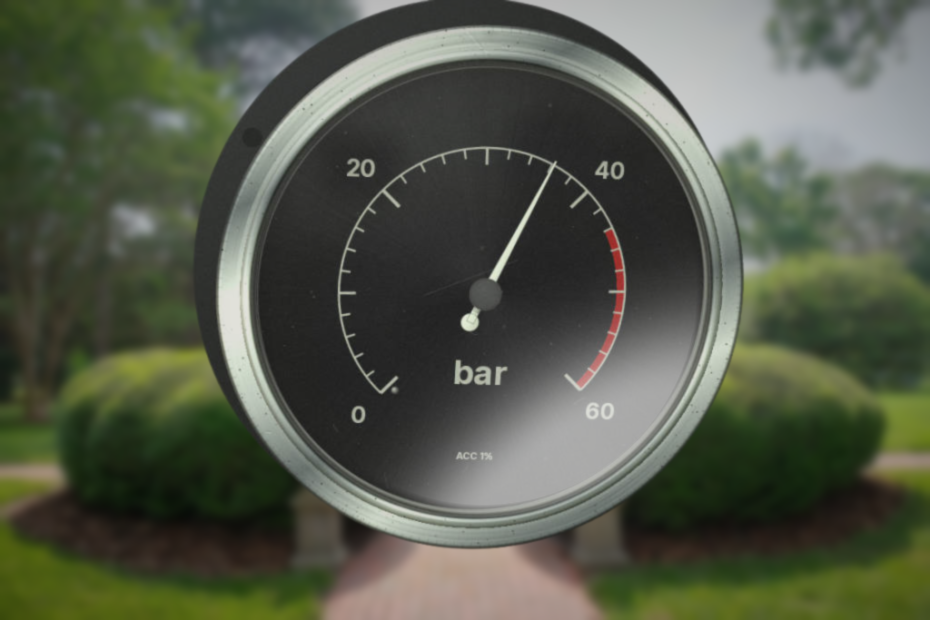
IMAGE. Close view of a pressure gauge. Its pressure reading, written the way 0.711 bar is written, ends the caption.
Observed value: 36 bar
